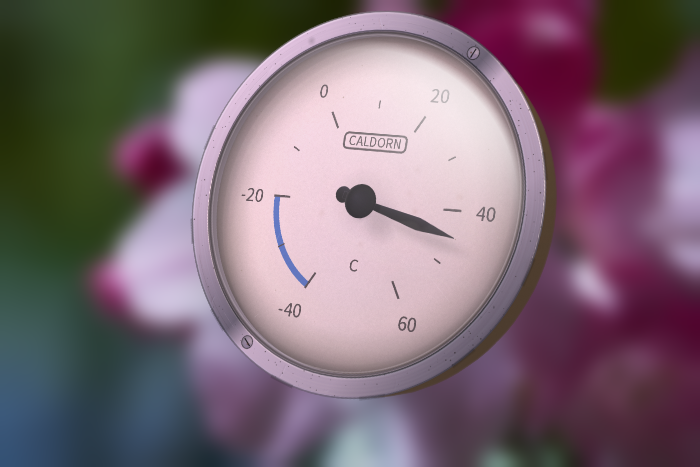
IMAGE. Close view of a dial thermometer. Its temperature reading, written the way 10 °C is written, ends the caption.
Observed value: 45 °C
